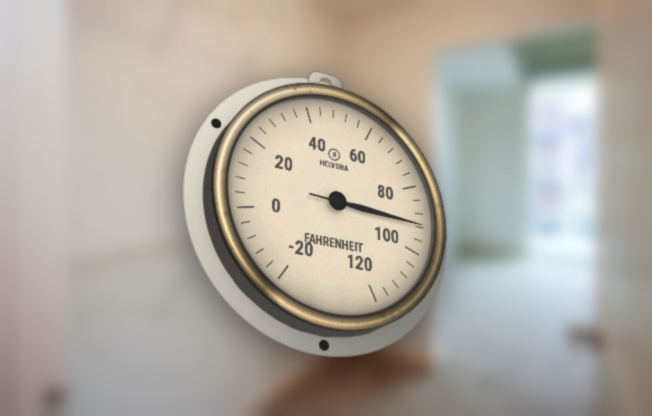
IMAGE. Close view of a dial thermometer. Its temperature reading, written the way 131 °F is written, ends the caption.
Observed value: 92 °F
